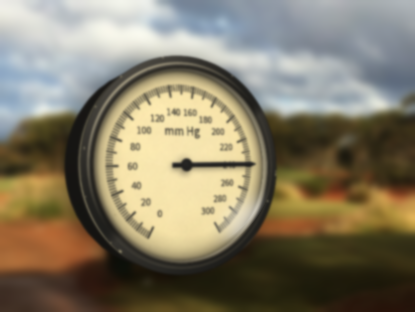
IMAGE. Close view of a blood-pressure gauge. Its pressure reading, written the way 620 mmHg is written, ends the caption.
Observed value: 240 mmHg
